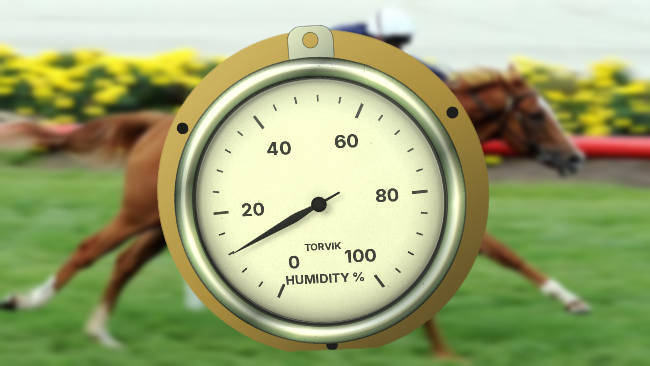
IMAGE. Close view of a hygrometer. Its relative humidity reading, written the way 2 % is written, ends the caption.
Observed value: 12 %
